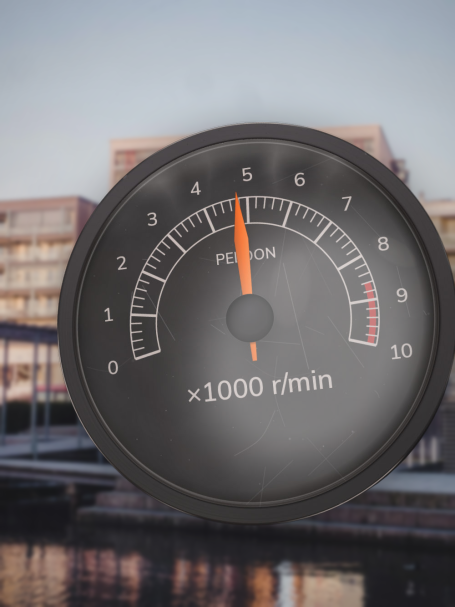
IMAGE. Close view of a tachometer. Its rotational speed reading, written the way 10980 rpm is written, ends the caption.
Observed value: 4800 rpm
